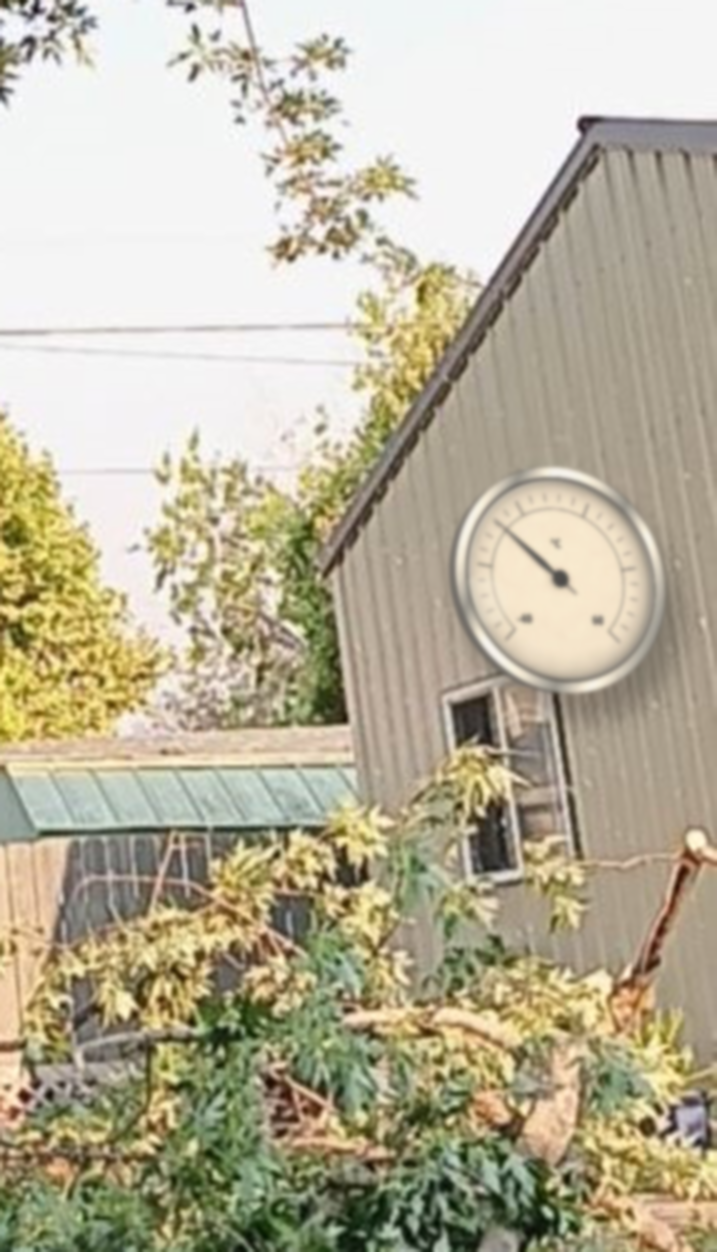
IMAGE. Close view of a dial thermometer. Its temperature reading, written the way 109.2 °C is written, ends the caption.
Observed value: -8 °C
